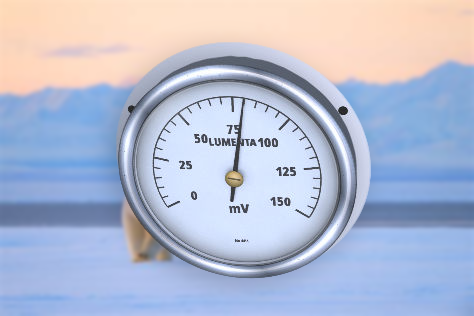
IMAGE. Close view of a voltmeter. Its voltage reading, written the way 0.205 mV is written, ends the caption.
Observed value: 80 mV
